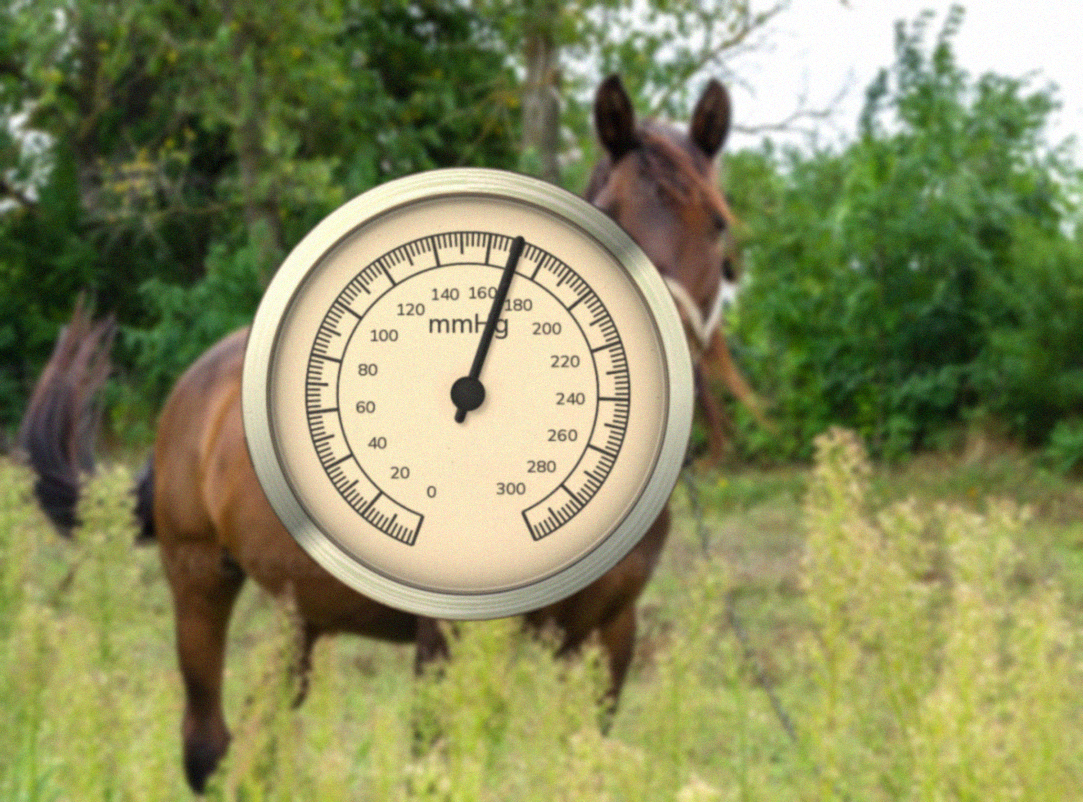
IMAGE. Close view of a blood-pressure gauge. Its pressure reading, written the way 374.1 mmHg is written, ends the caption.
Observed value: 170 mmHg
